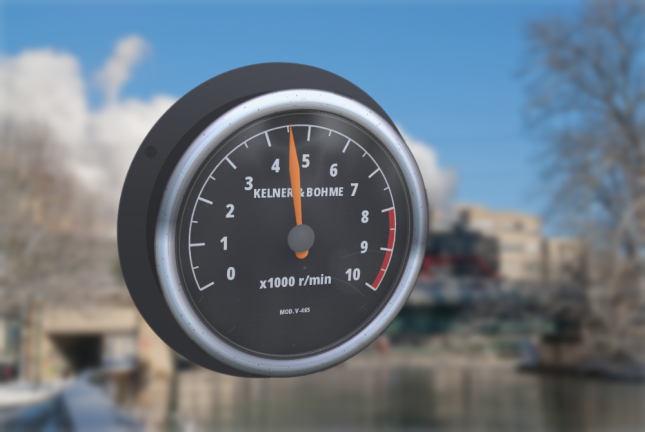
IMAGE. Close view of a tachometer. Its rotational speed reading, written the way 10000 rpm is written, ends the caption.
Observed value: 4500 rpm
